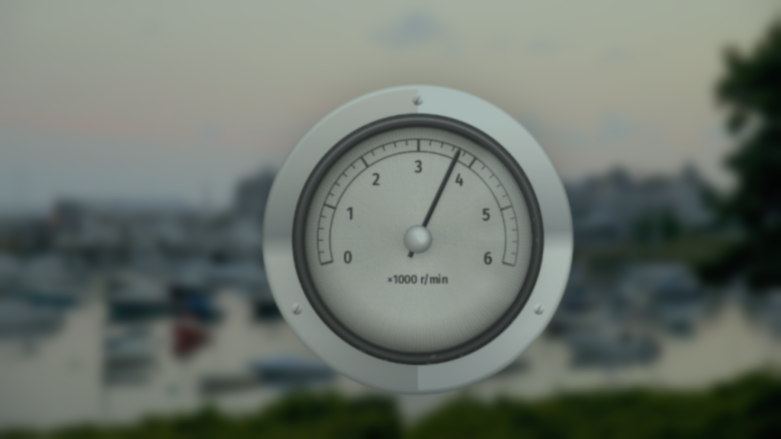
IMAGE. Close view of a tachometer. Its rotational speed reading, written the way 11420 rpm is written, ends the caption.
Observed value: 3700 rpm
